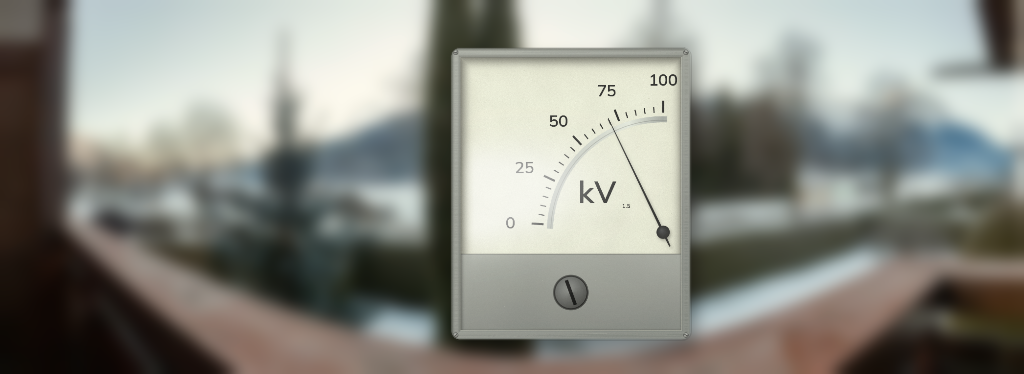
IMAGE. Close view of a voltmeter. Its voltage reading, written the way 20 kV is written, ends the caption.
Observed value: 70 kV
